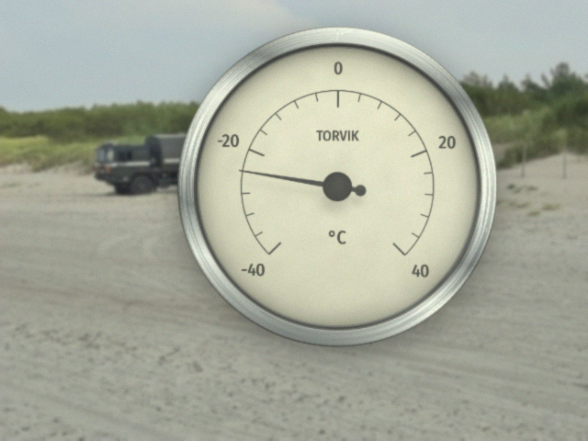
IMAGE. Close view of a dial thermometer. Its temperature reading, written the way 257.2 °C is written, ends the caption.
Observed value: -24 °C
